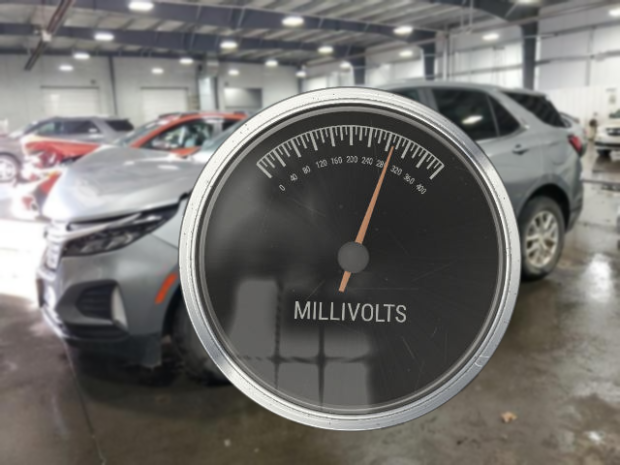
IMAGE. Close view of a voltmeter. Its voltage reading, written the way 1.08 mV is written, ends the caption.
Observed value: 290 mV
